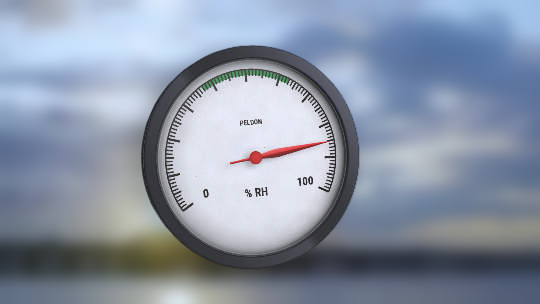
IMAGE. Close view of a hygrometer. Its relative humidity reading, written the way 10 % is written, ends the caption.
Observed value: 85 %
